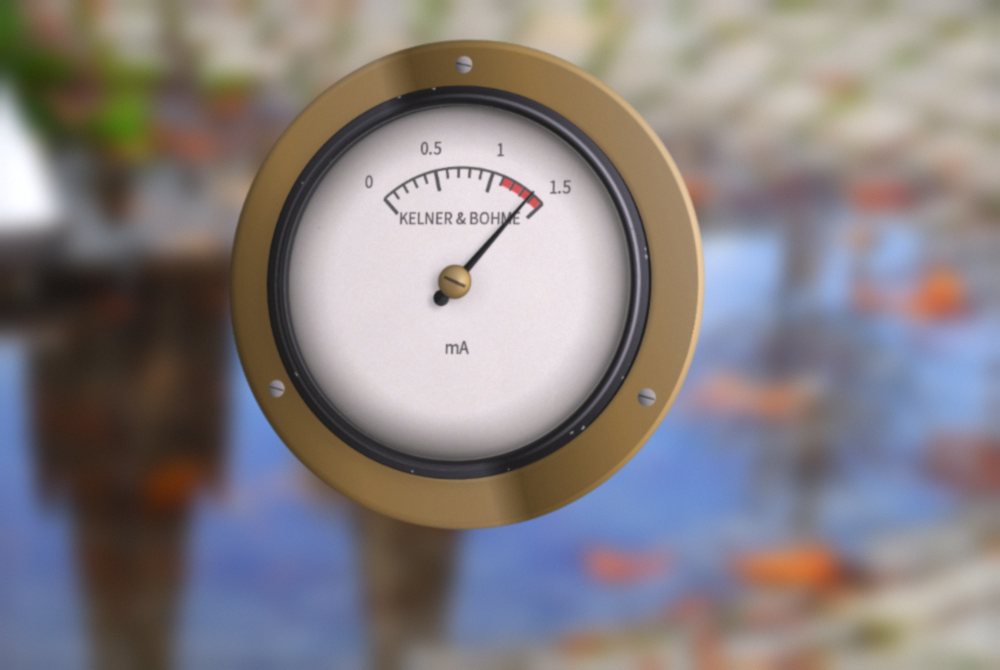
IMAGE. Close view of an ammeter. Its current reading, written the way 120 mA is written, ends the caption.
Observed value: 1.4 mA
